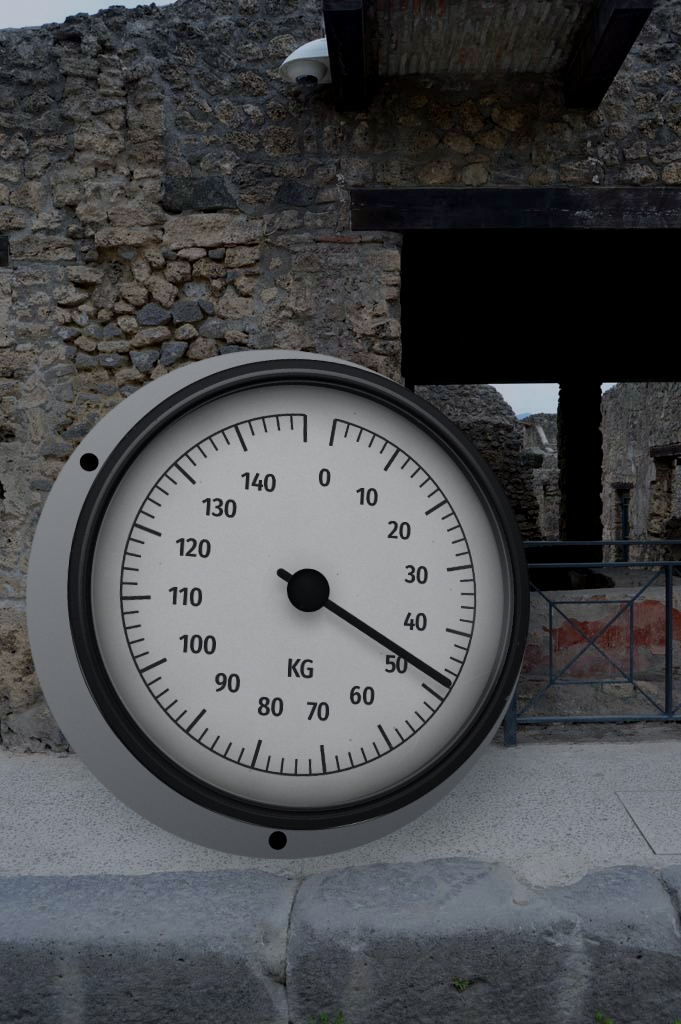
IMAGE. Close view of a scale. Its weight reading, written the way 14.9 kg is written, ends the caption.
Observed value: 48 kg
